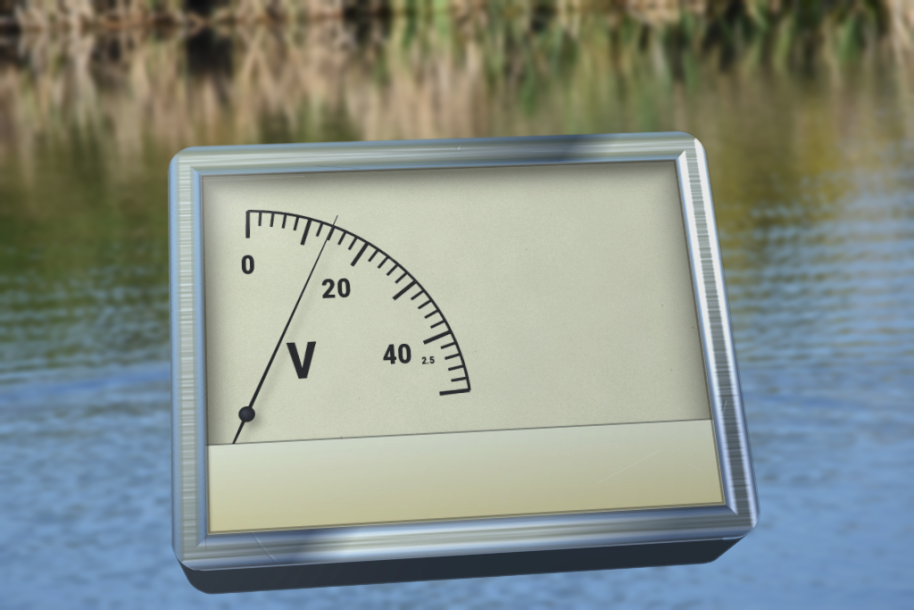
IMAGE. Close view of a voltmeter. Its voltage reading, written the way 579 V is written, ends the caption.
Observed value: 14 V
